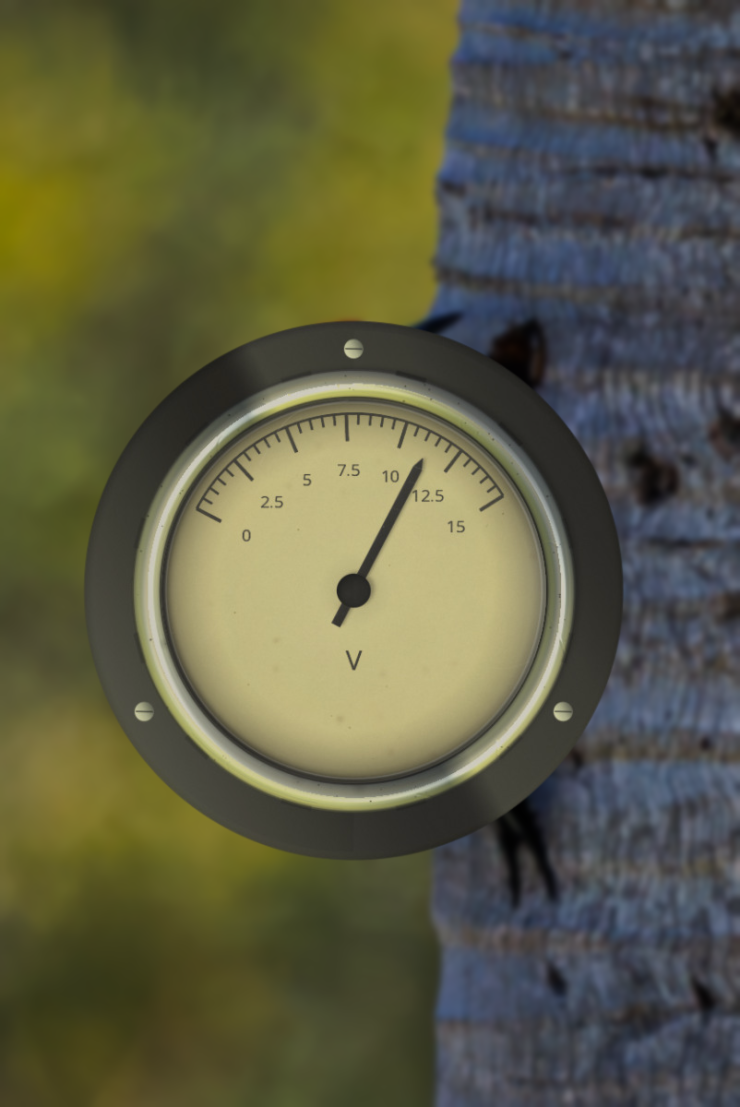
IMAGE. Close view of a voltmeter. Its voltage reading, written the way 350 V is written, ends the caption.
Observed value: 11.25 V
